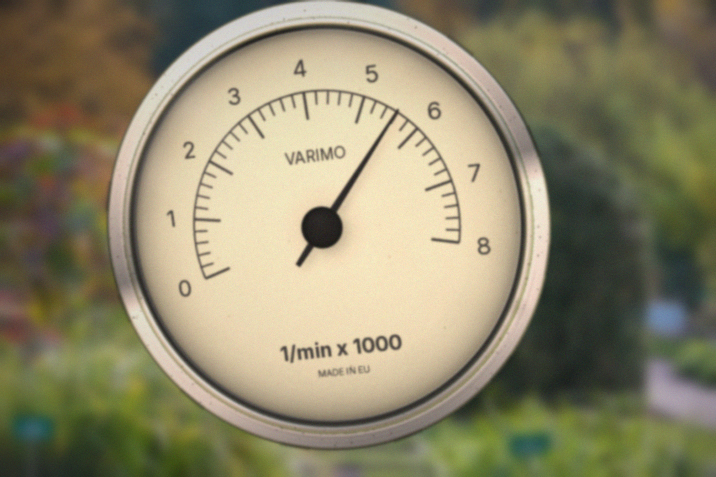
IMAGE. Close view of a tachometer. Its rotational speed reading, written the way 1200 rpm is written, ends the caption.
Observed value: 5600 rpm
